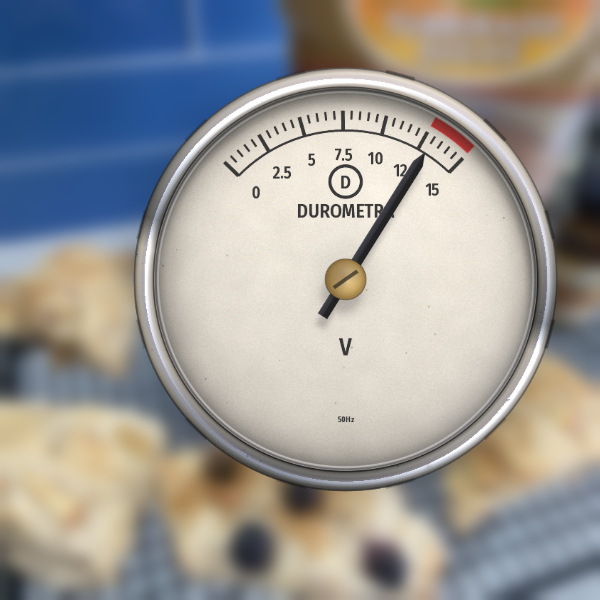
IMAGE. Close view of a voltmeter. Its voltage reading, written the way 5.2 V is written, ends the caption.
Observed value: 13 V
